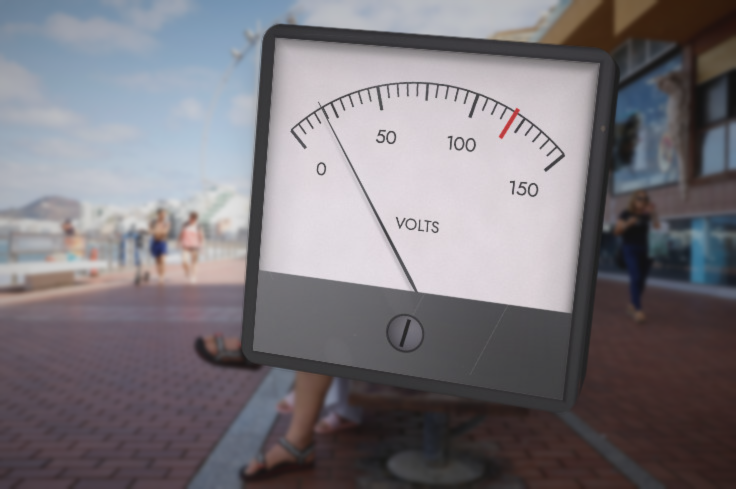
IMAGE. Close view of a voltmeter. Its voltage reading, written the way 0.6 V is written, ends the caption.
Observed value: 20 V
